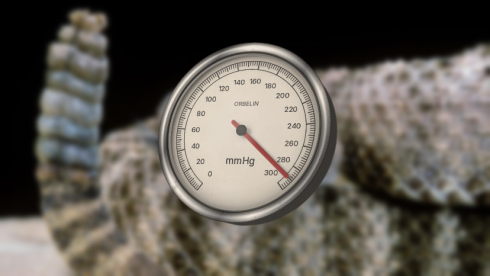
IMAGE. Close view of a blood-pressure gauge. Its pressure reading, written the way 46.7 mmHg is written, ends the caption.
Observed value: 290 mmHg
